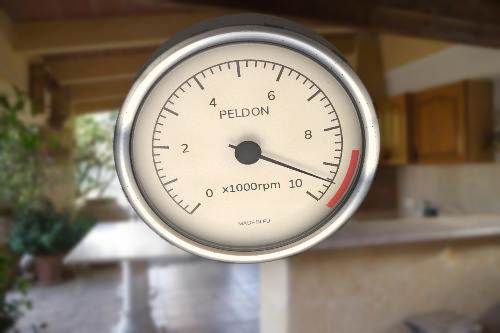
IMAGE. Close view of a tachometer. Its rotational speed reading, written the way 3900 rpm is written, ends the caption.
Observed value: 9400 rpm
